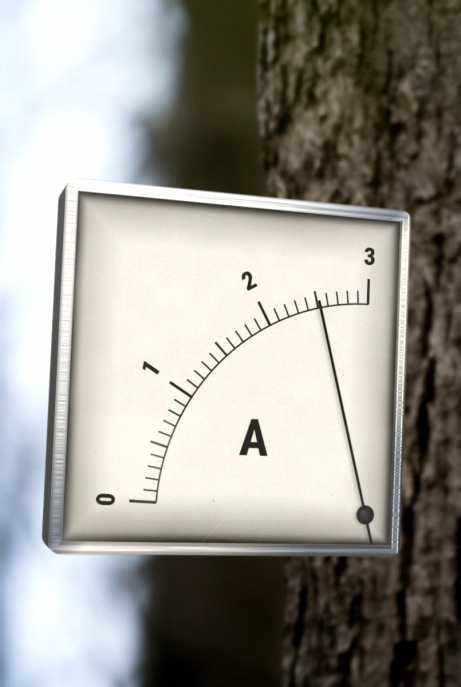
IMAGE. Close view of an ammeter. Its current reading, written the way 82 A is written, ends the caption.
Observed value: 2.5 A
